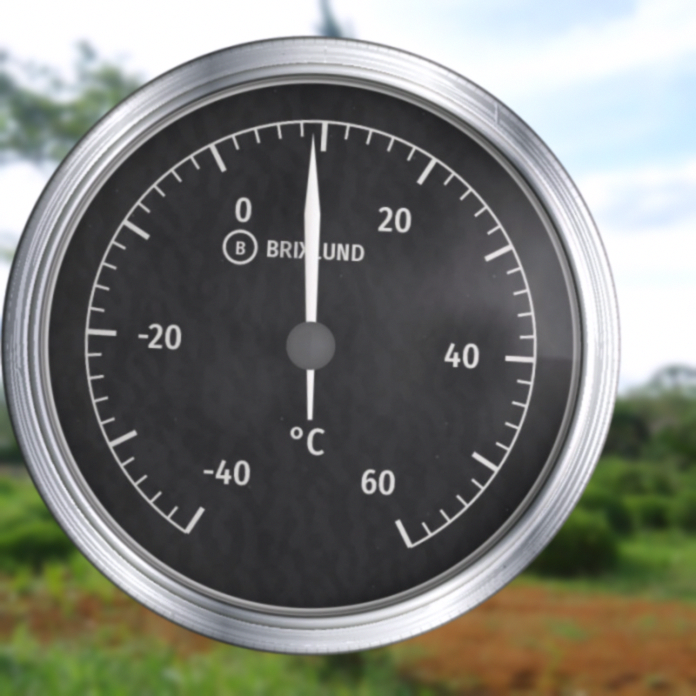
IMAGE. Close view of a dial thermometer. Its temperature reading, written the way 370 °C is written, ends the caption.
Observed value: 9 °C
